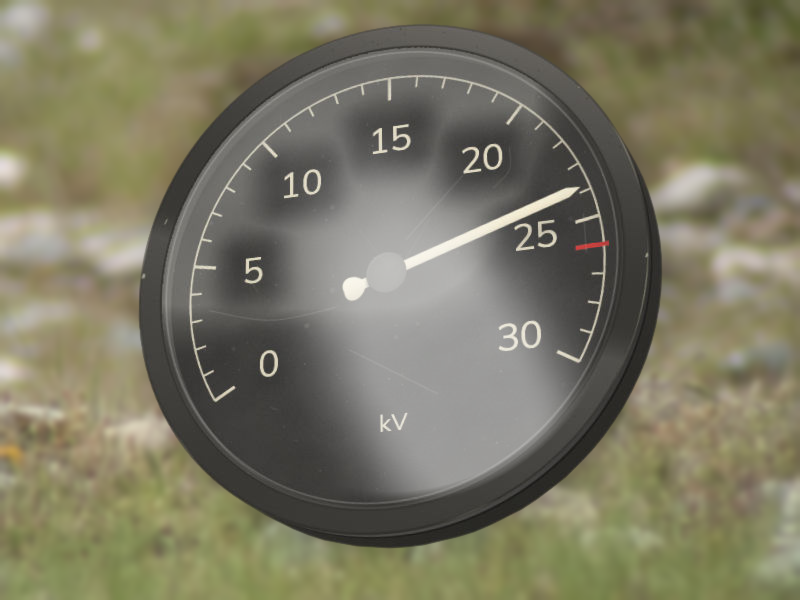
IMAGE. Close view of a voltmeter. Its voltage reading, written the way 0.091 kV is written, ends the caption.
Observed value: 24 kV
